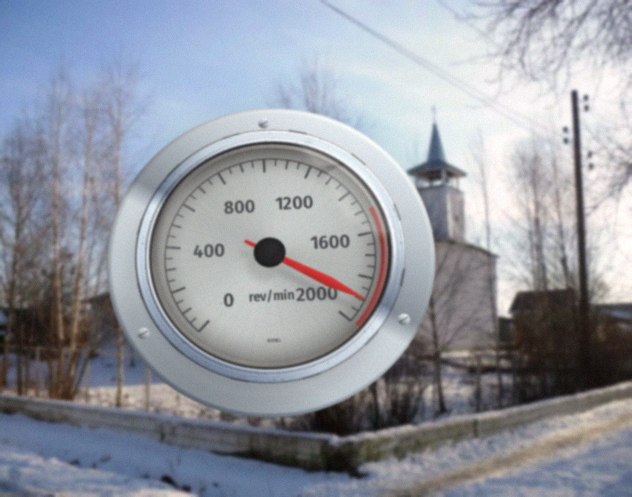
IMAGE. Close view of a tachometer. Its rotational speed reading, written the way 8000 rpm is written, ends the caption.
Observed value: 1900 rpm
